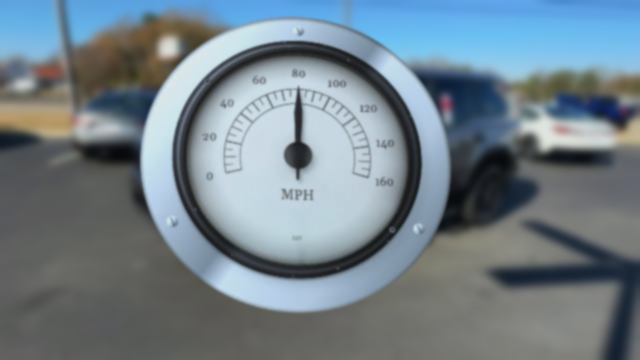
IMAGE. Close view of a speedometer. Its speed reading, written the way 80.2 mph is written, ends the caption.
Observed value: 80 mph
